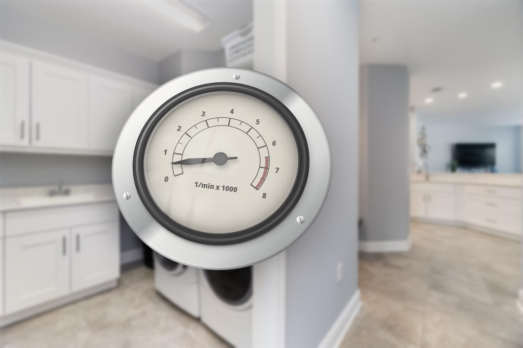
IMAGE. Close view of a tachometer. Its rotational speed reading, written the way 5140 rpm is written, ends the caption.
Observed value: 500 rpm
